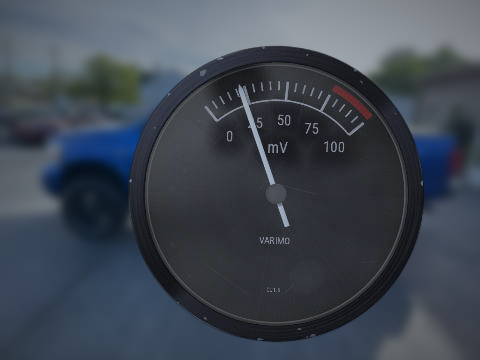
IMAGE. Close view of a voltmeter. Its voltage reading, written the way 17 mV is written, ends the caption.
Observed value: 22.5 mV
